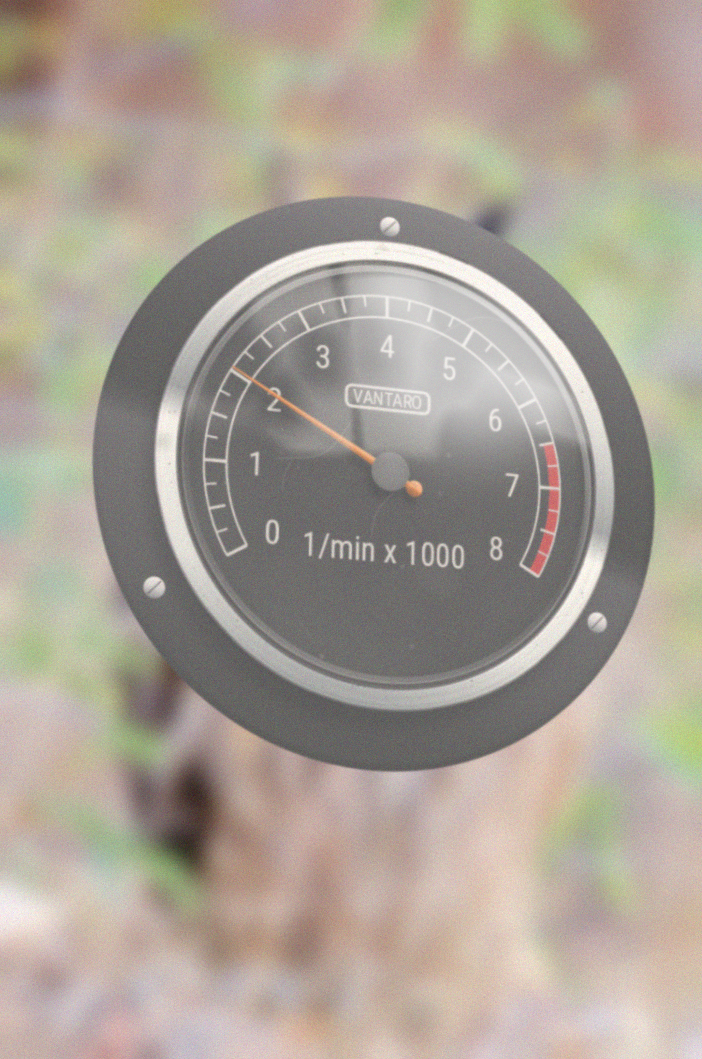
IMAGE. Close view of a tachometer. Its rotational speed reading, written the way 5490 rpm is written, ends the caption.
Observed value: 2000 rpm
